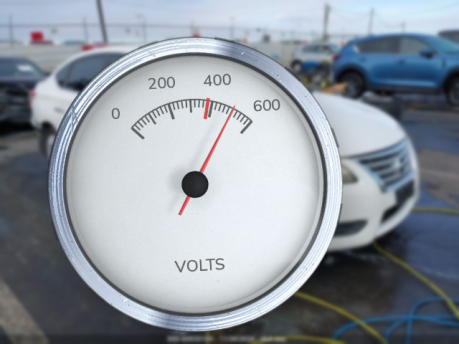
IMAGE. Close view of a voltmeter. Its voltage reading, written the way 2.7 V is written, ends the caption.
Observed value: 500 V
